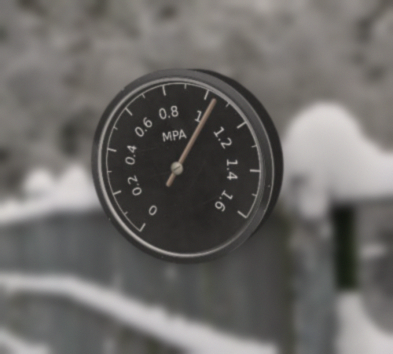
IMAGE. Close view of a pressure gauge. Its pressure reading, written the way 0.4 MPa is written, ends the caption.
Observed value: 1.05 MPa
